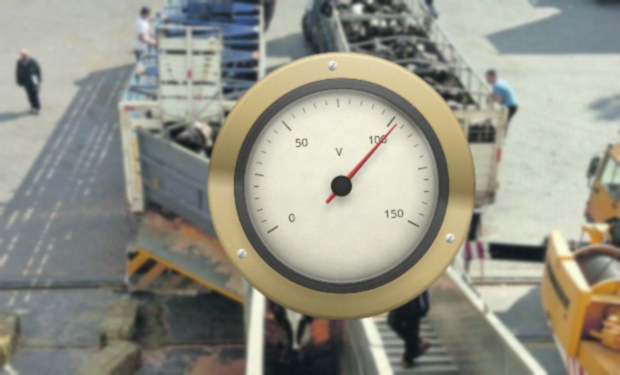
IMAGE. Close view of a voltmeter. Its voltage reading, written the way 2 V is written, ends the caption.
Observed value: 102.5 V
